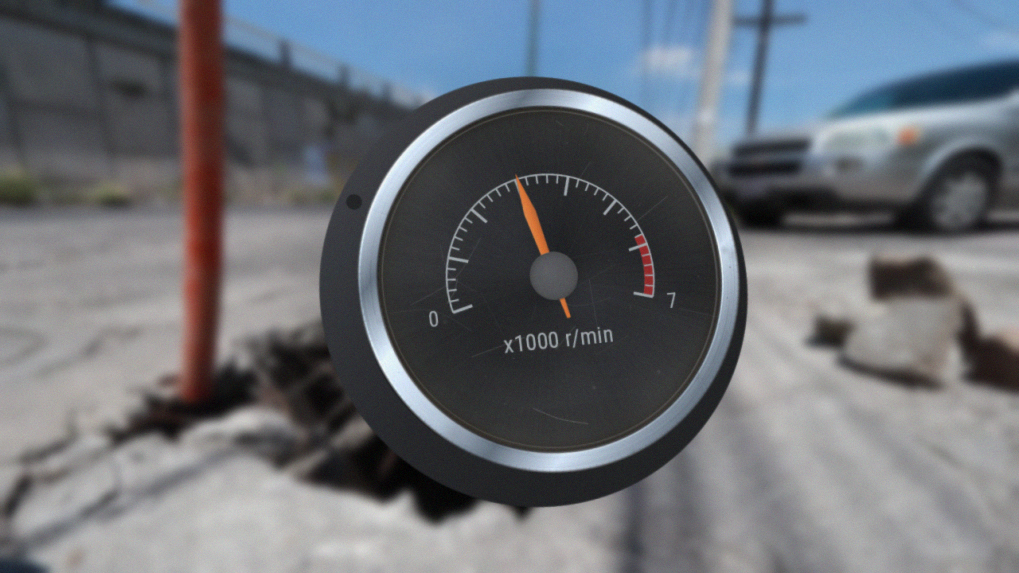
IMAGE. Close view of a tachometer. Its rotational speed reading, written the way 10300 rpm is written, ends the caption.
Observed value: 3000 rpm
